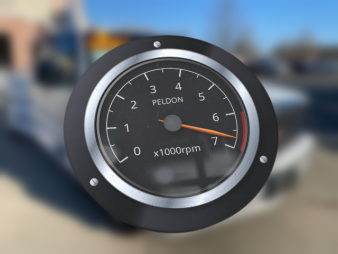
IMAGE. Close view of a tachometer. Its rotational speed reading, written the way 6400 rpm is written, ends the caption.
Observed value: 6750 rpm
